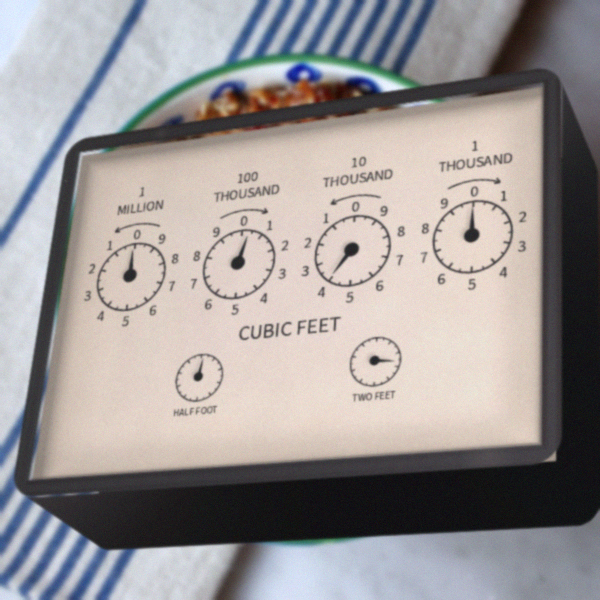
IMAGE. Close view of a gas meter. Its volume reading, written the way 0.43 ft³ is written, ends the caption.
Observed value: 4000 ft³
